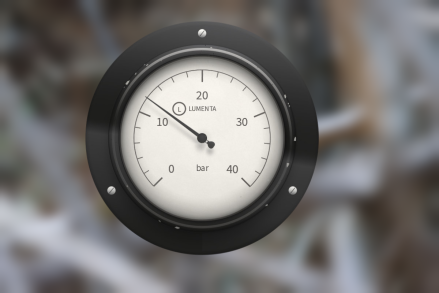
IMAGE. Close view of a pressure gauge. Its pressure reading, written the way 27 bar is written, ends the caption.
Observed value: 12 bar
